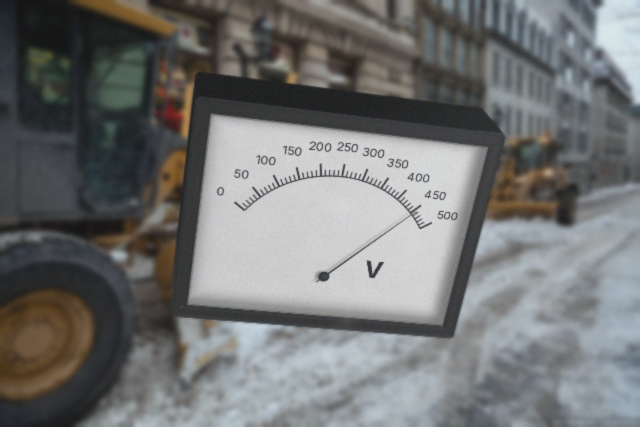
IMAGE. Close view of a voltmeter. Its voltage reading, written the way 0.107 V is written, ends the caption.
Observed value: 450 V
